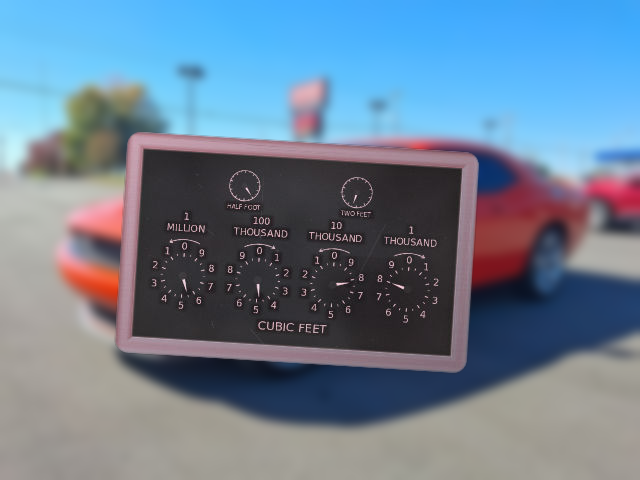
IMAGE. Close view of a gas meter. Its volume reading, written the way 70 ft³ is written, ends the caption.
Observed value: 547800 ft³
